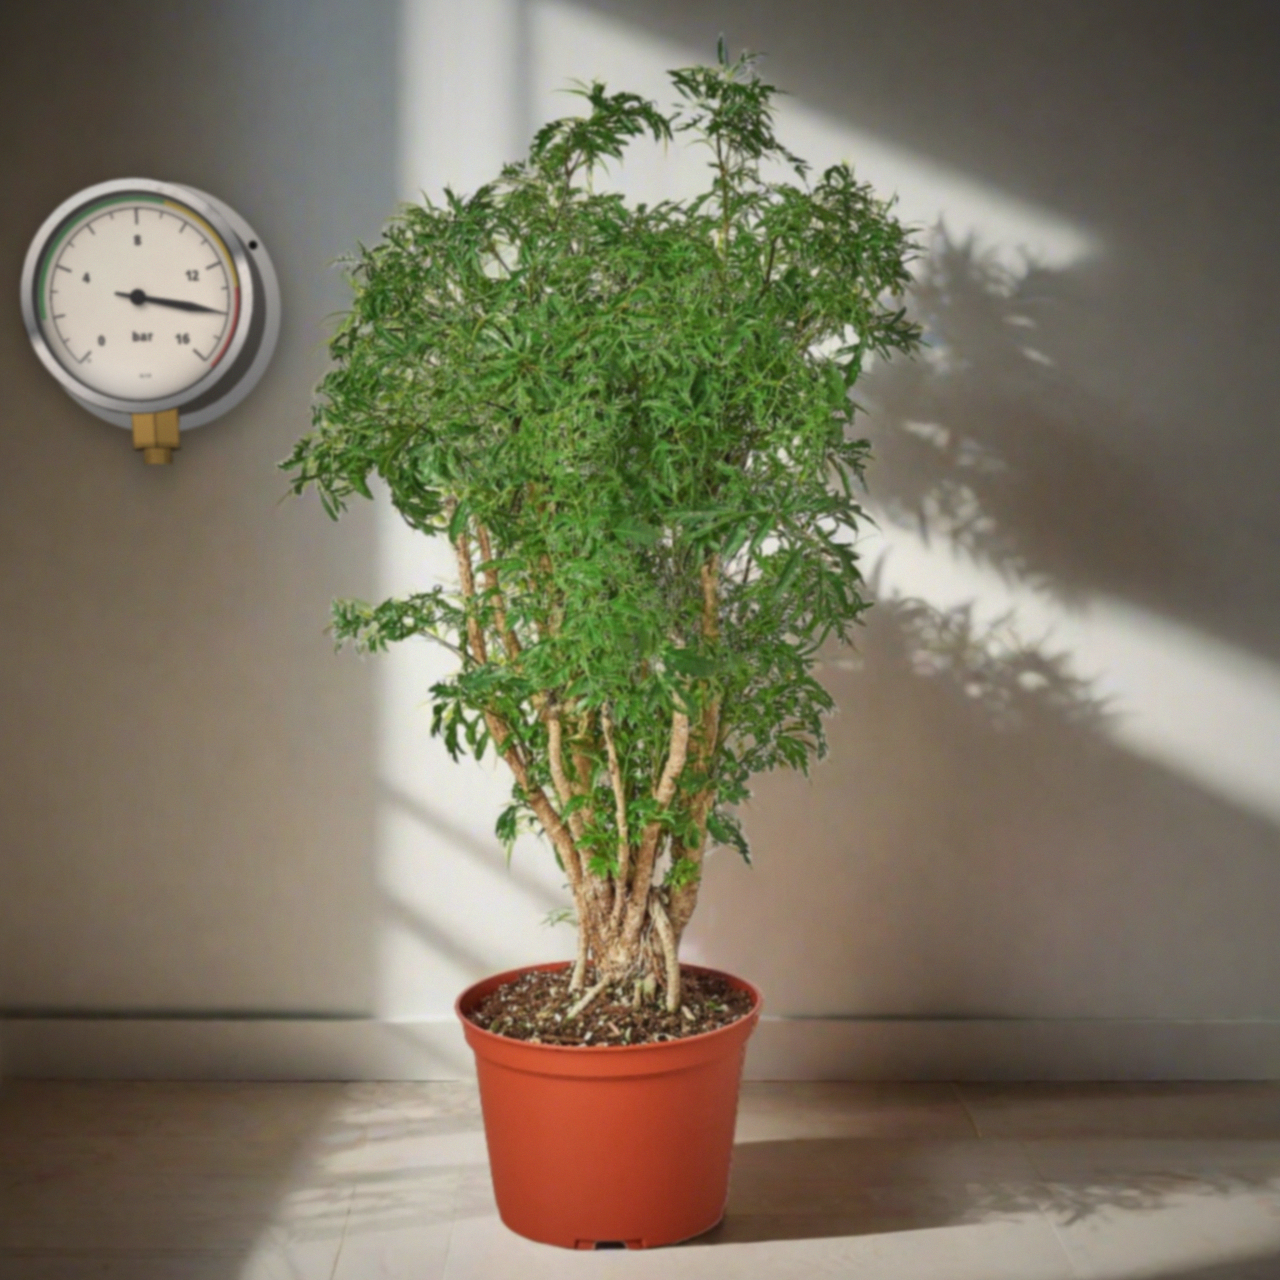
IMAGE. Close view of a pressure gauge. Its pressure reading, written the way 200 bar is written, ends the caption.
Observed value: 14 bar
